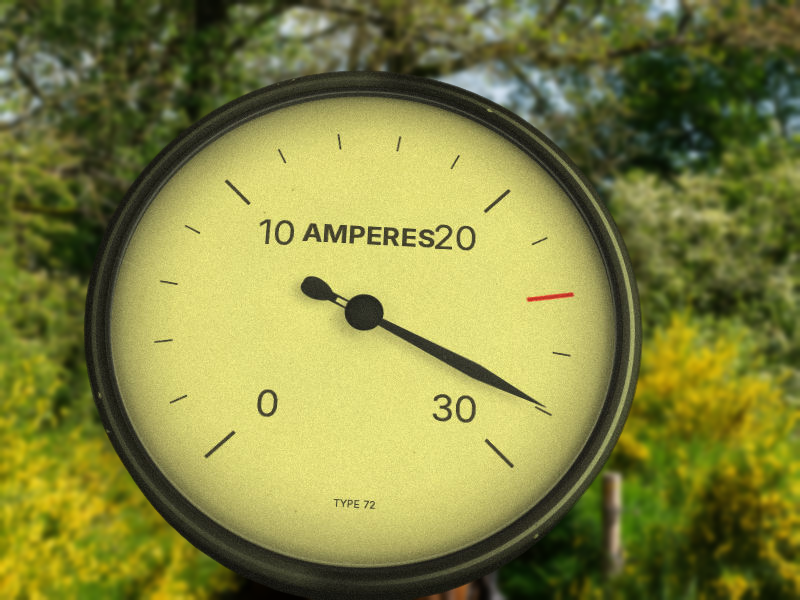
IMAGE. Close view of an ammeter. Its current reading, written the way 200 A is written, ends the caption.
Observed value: 28 A
